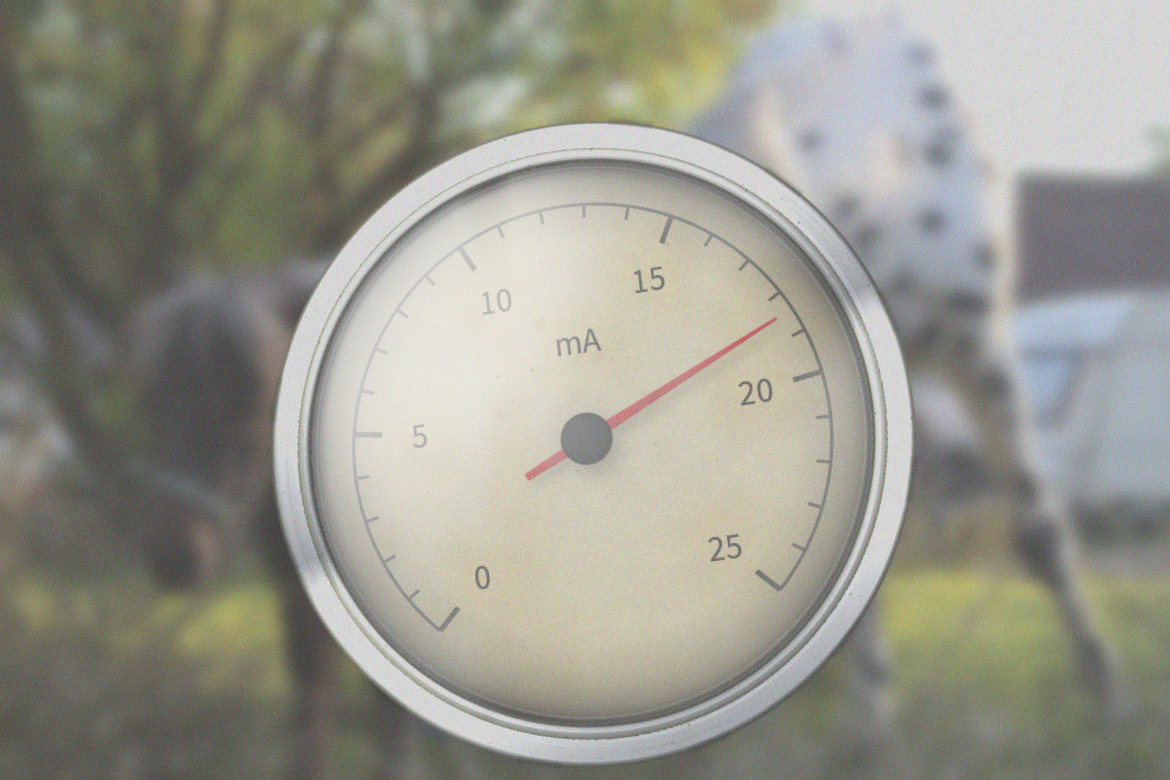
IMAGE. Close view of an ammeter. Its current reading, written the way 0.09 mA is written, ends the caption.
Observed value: 18.5 mA
